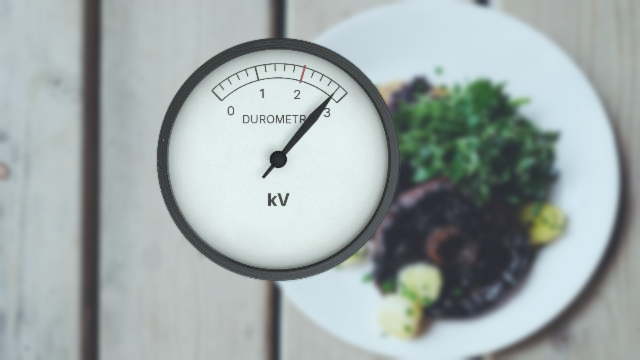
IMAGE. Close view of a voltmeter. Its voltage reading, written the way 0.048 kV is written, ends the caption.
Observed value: 2.8 kV
